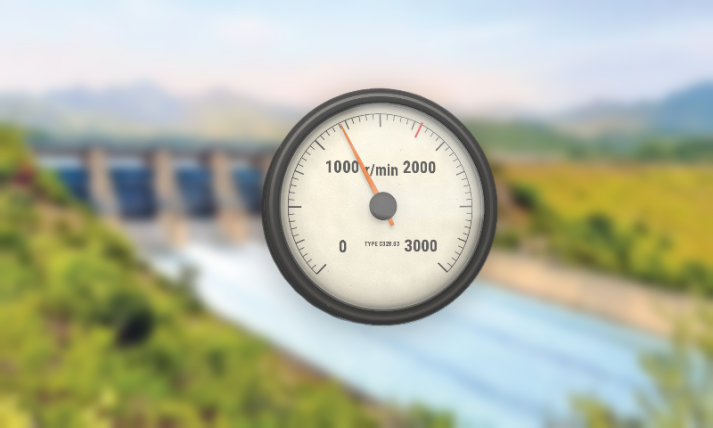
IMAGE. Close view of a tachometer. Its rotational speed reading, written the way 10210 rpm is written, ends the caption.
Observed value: 1200 rpm
